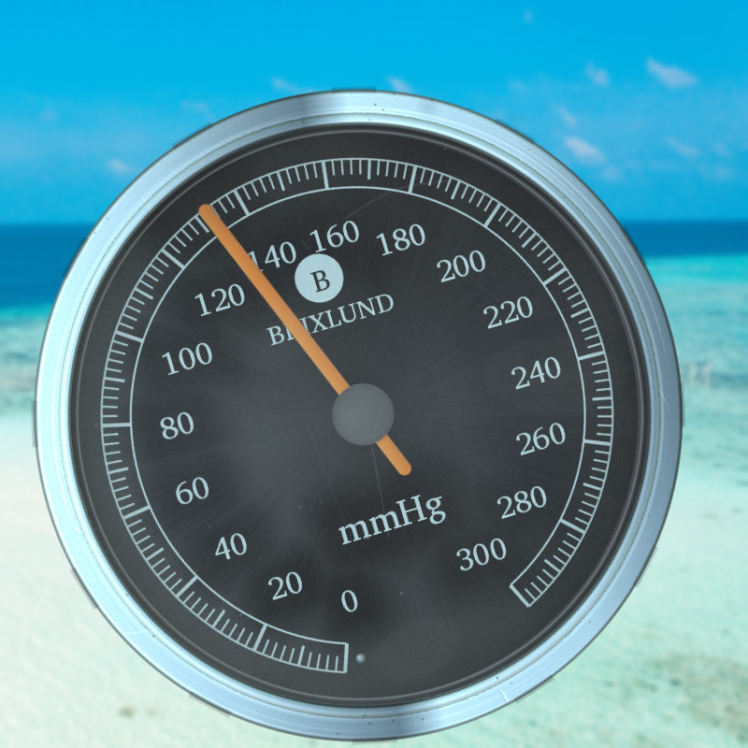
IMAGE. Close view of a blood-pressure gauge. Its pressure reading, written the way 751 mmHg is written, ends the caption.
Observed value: 132 mmHg
